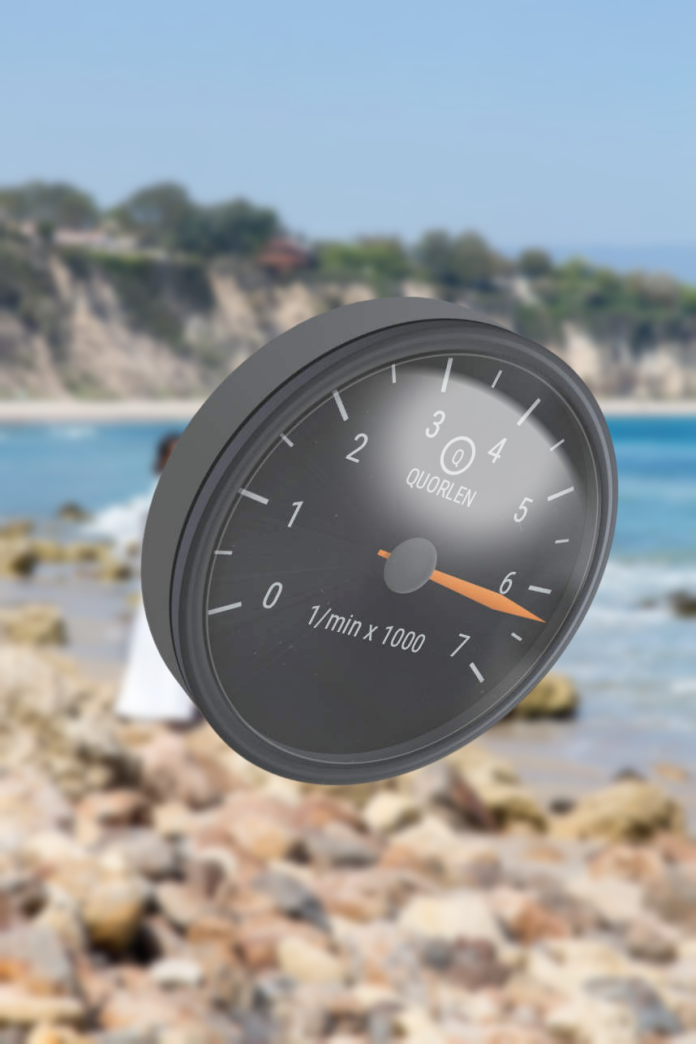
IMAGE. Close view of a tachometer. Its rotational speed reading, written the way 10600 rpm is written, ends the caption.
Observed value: 6250 rpm
